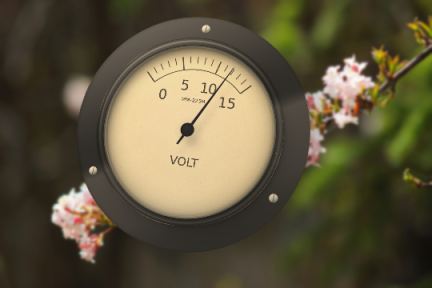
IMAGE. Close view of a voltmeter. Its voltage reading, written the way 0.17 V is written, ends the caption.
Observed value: 12 V
